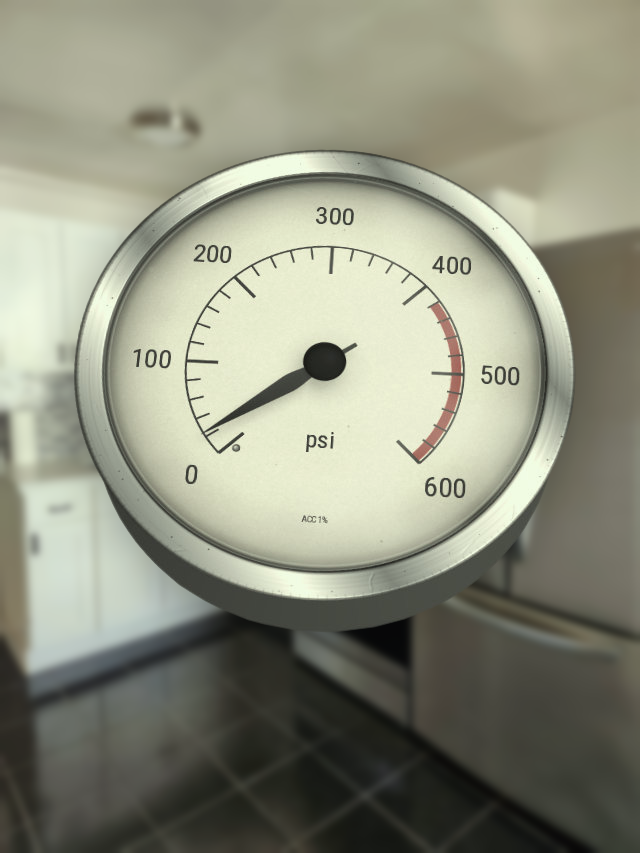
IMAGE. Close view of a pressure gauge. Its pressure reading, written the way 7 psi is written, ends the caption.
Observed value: 20 psi
